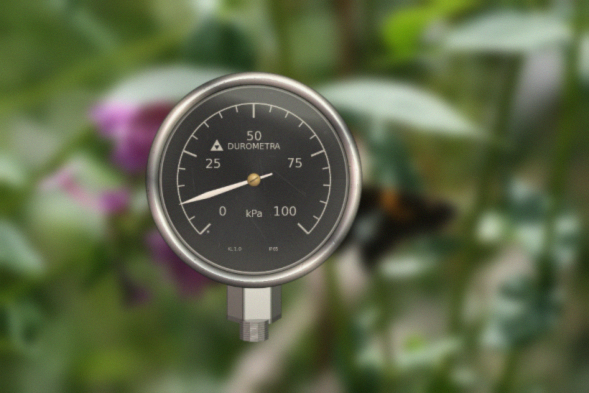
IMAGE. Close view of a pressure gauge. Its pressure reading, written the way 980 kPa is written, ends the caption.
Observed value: 10 kPa
